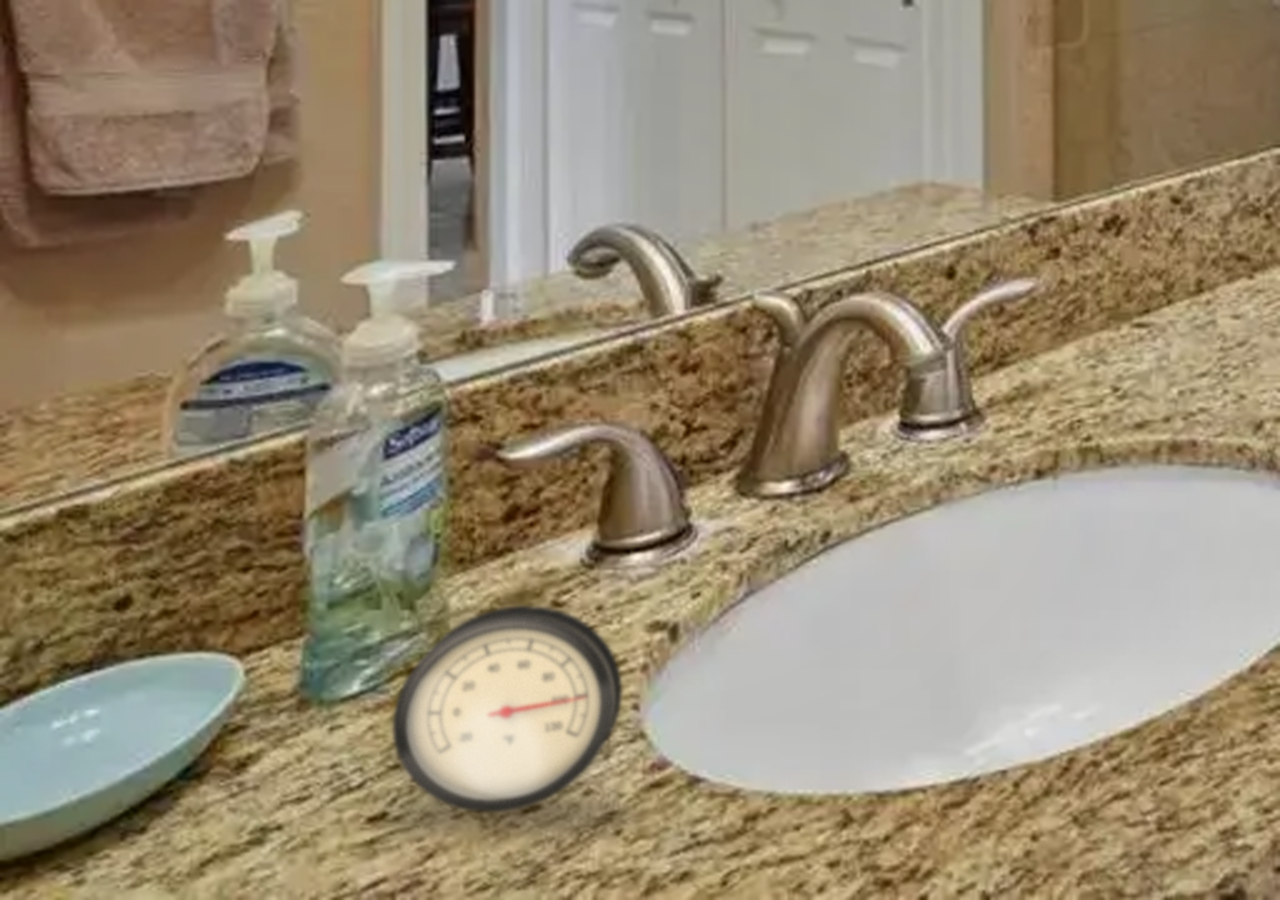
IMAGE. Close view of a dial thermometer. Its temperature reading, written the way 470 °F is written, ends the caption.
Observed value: 100 °F
